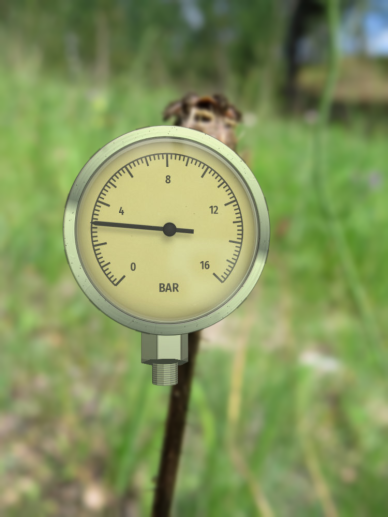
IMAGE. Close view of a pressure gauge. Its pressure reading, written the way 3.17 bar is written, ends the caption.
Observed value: 3 bar
